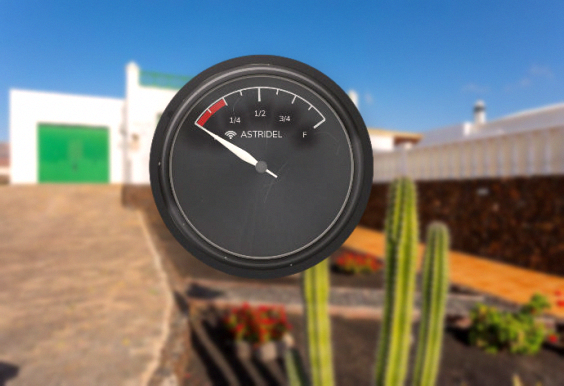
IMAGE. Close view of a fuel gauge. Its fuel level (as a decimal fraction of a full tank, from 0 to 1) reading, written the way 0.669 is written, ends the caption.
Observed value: 0
